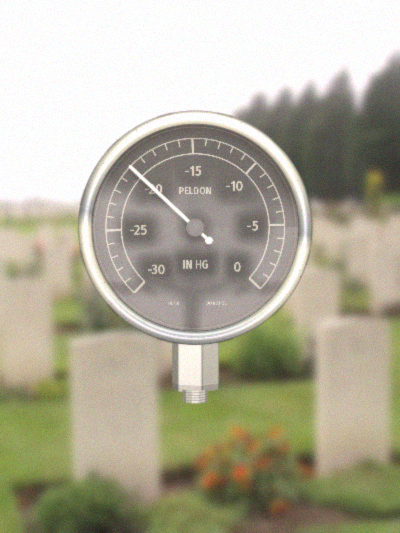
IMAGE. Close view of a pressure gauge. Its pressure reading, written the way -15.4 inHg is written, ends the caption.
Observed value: -20 inHg
